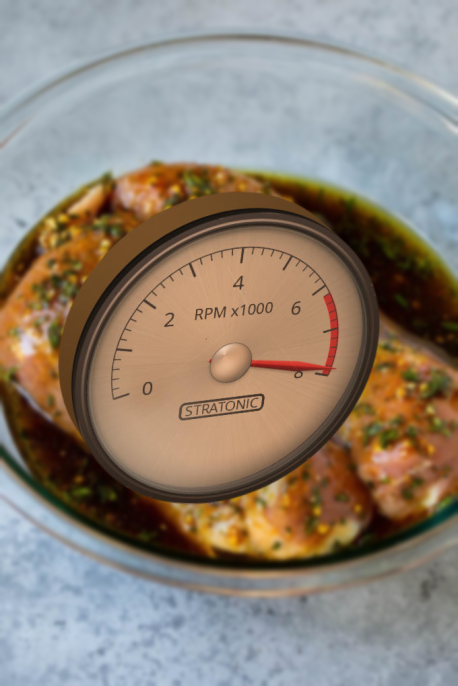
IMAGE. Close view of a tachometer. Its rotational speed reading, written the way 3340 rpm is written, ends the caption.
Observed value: 7800 rpm
